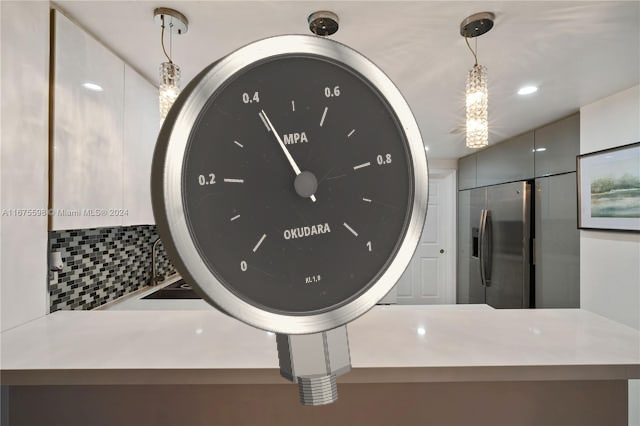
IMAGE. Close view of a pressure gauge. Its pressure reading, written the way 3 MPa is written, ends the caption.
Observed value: 0.4 MPa
